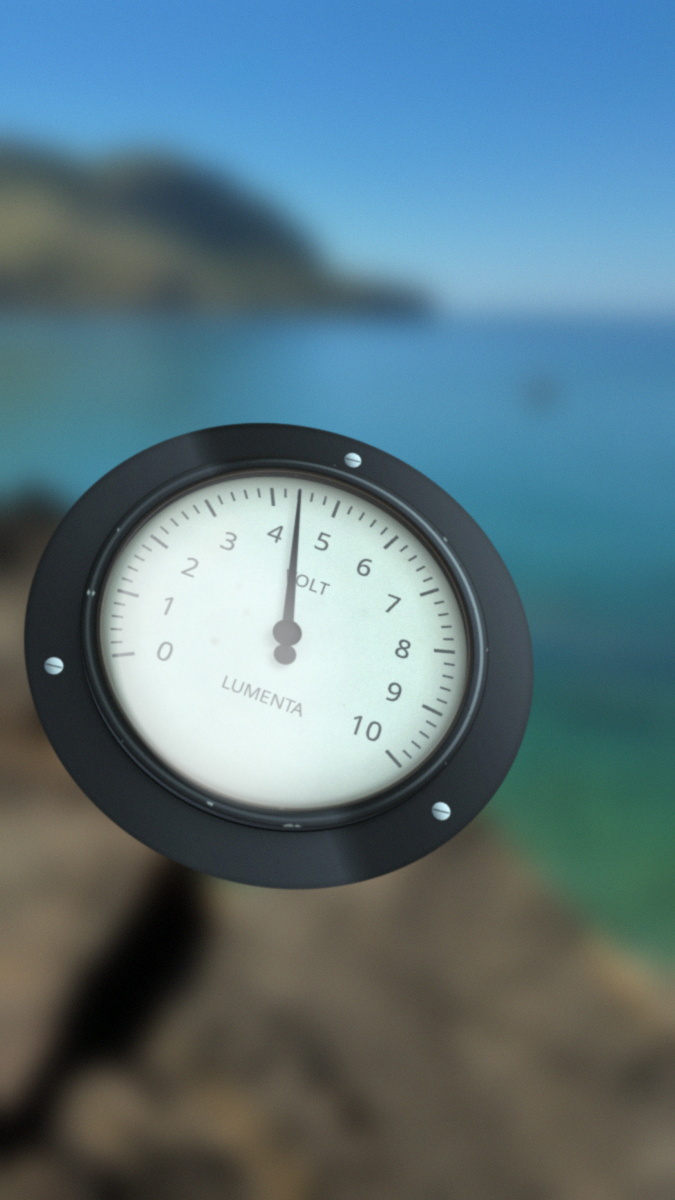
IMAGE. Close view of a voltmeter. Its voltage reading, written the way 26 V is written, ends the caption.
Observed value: 4.4 V
